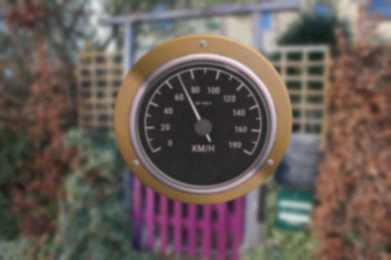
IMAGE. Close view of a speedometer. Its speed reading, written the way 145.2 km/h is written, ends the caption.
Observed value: 70 km/h
